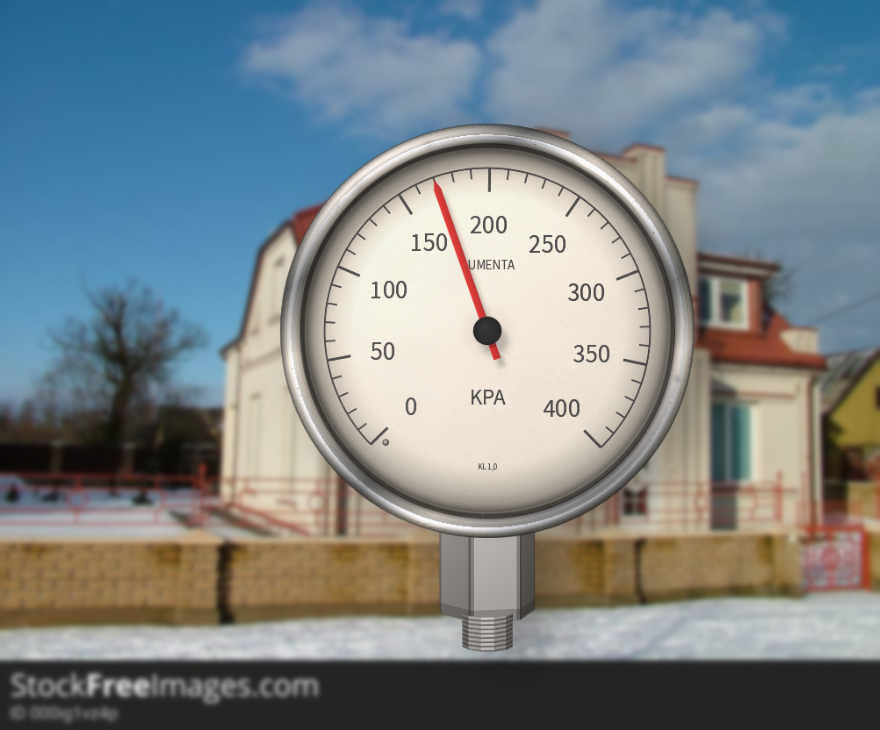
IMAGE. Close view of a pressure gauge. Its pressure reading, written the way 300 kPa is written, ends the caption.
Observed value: 170 kPa
